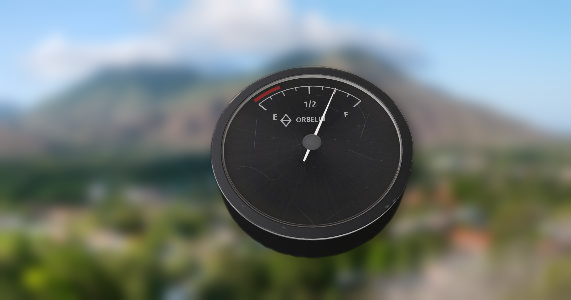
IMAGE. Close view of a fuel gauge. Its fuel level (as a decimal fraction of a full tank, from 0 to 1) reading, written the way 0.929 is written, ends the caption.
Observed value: 0.75
